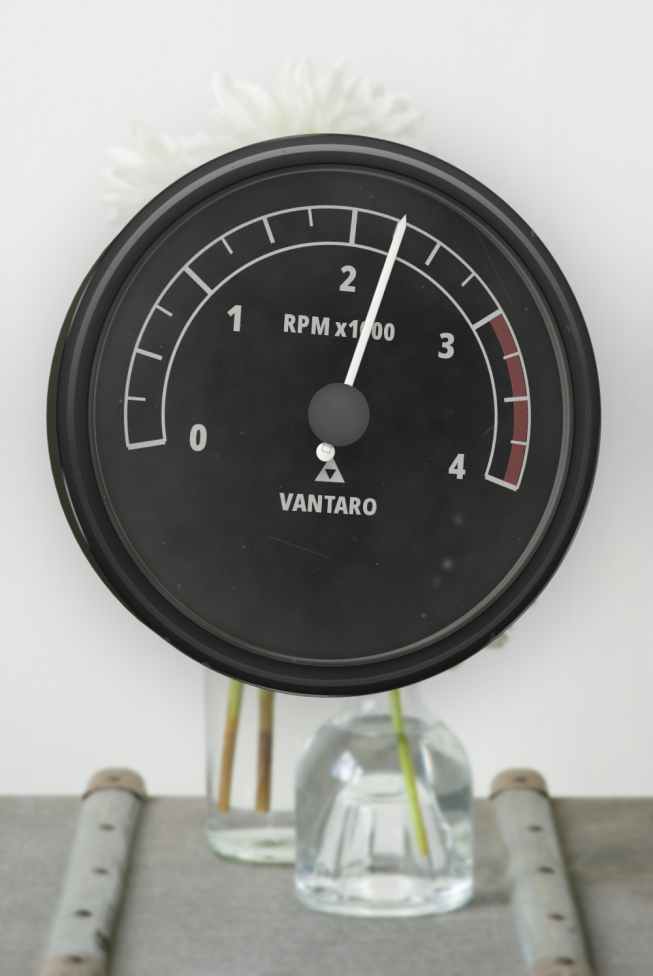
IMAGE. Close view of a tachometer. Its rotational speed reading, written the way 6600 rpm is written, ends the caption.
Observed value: 2250 rpm
